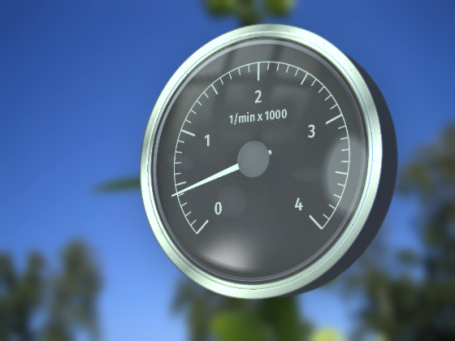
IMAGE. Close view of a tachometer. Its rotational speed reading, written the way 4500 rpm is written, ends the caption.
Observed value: 400 rpm
